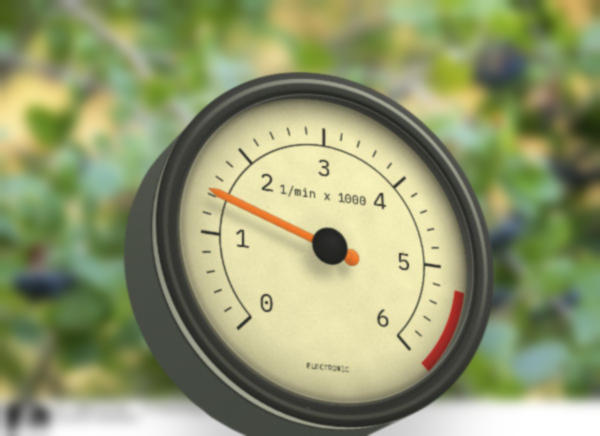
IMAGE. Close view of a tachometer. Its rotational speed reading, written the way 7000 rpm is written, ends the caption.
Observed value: 1400 rpm
